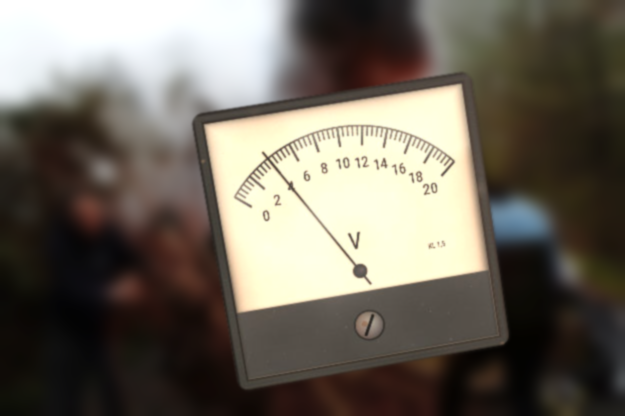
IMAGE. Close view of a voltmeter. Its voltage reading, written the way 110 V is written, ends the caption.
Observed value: 4 V
